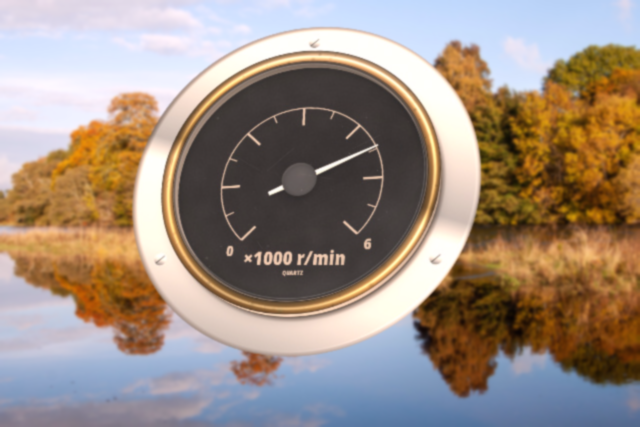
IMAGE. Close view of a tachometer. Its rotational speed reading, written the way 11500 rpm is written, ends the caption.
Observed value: 4500 rpm
